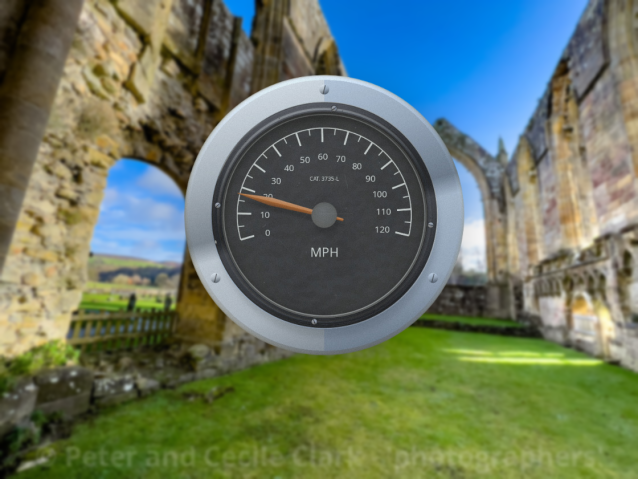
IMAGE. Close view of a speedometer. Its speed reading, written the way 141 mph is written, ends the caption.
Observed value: 17.5 mph
